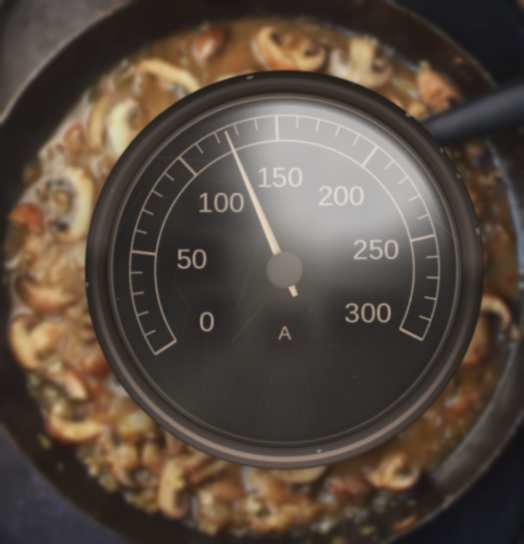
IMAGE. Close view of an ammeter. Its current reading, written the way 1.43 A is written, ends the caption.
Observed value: 125 A
